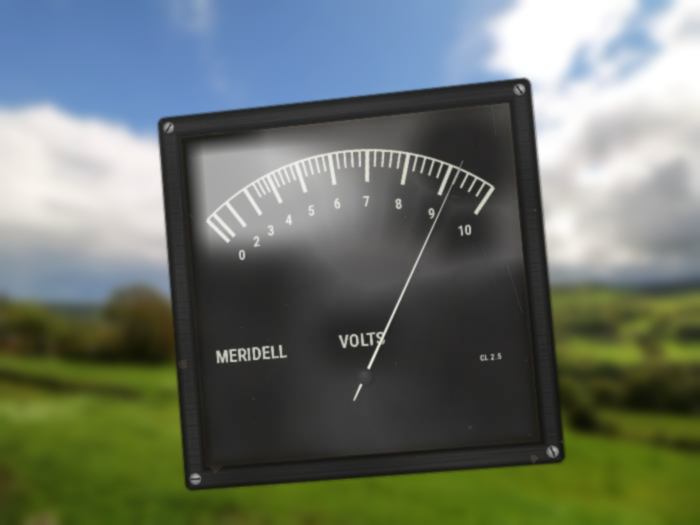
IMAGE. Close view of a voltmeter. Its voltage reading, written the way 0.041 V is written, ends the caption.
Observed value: 9.2 V
